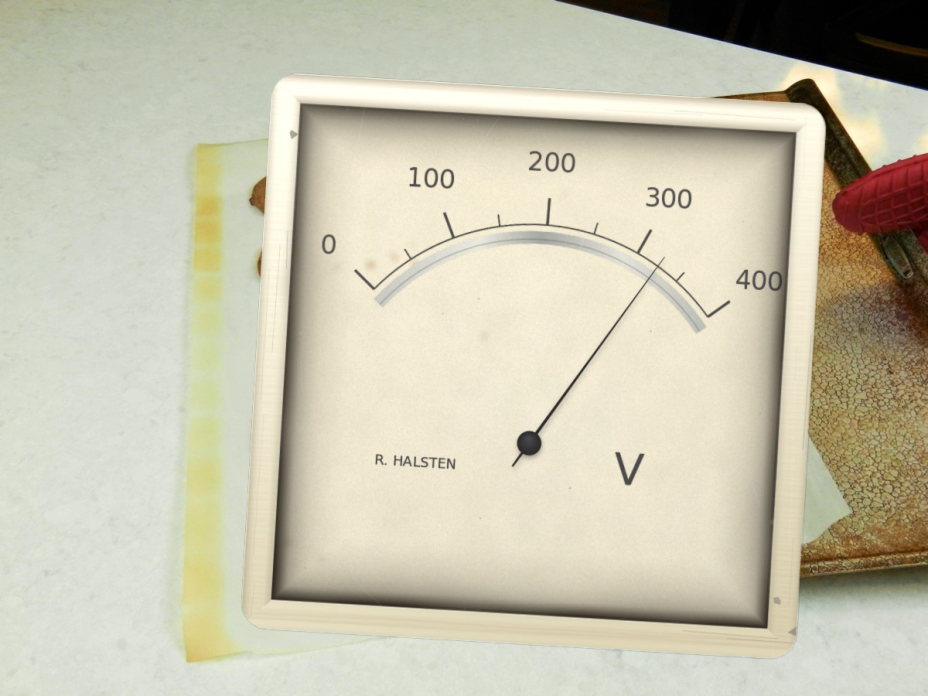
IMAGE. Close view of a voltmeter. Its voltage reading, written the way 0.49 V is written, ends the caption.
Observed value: 325 V
